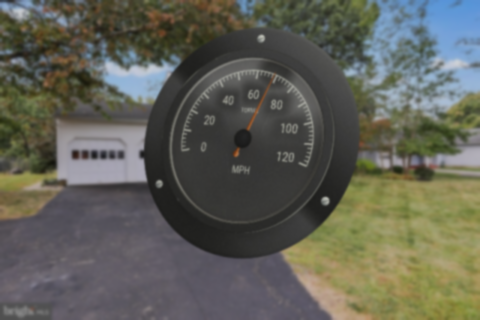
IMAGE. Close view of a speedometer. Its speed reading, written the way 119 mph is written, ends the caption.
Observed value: 70 mph
